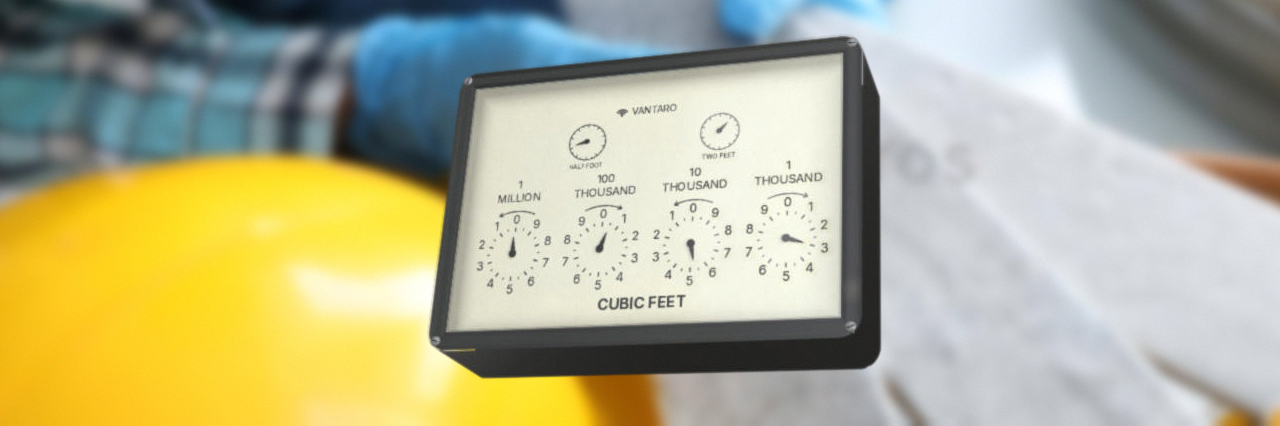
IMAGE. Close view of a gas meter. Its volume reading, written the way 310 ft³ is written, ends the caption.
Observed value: 5300 ft³
